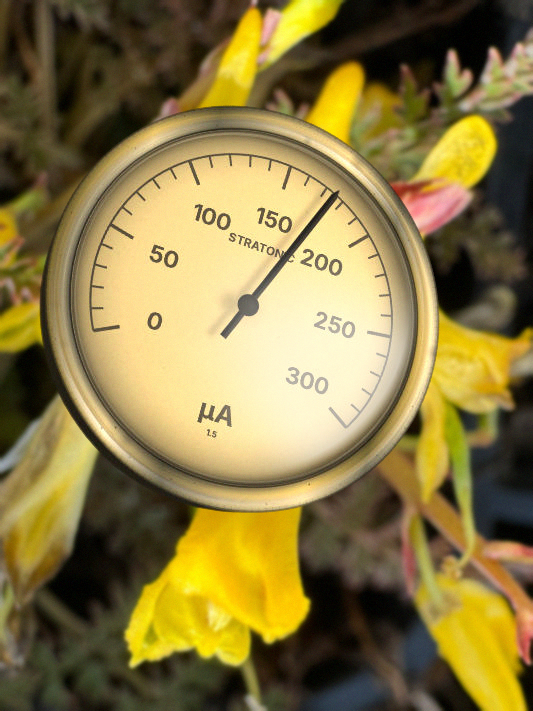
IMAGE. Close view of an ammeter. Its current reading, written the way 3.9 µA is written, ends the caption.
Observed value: 175 µA
